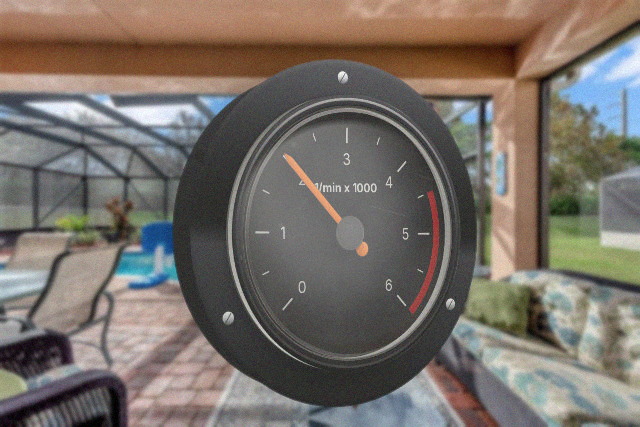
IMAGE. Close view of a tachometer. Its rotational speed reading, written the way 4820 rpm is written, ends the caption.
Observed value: 2000 rpm
